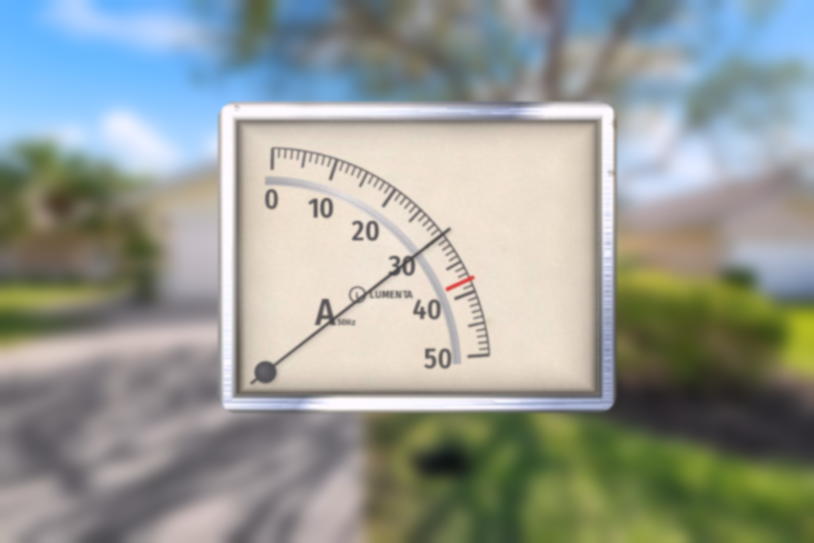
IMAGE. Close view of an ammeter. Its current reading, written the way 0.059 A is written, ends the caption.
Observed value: 30 A
